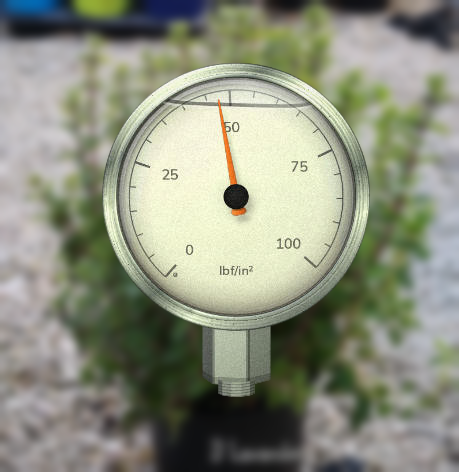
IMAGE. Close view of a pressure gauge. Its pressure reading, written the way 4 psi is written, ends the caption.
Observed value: 47.5 psi
